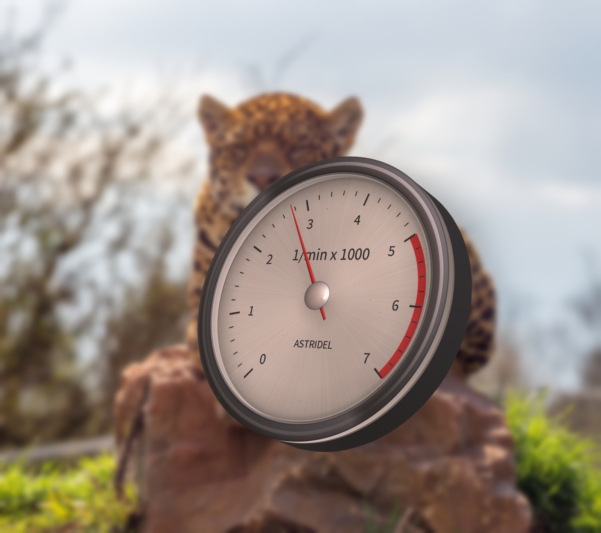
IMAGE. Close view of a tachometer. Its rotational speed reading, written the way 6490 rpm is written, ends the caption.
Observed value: 2800 rpm
